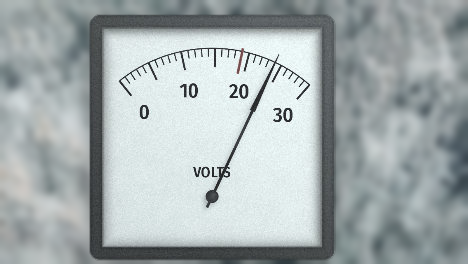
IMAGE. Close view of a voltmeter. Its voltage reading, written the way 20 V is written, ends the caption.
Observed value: 24 V
